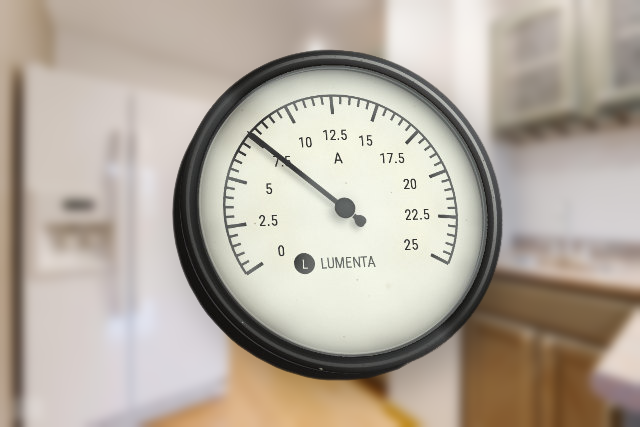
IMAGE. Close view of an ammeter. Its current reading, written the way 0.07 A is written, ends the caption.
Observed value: 7.5 A
